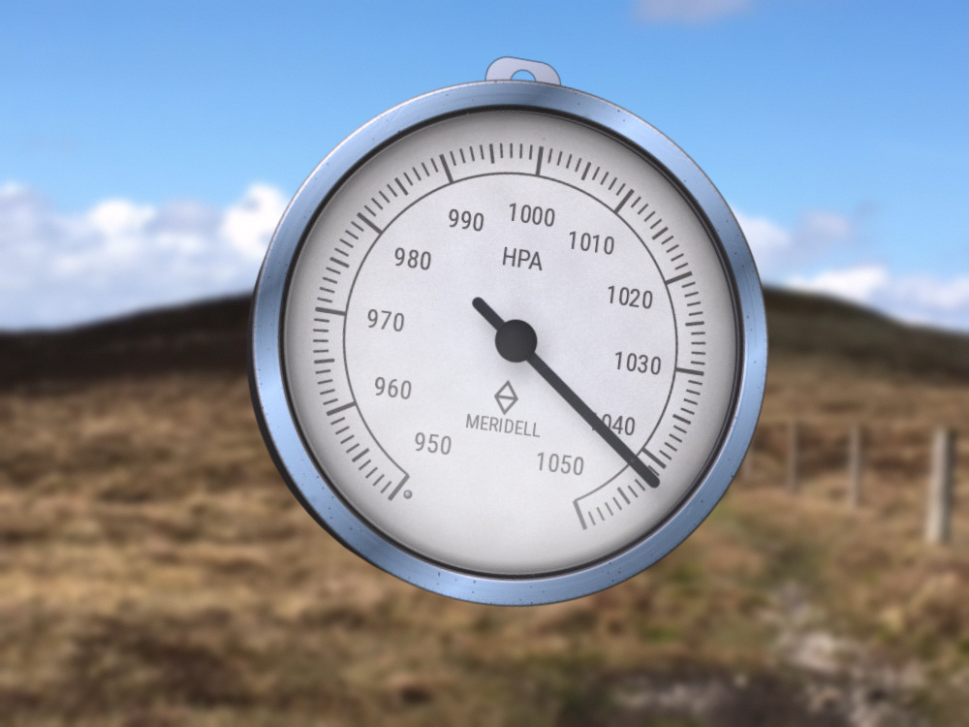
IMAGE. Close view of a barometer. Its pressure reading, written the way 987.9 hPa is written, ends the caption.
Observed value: 1042 hPa
